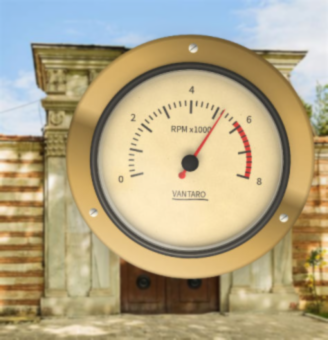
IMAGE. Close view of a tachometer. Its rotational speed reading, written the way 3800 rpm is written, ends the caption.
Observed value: 5200 rpm
